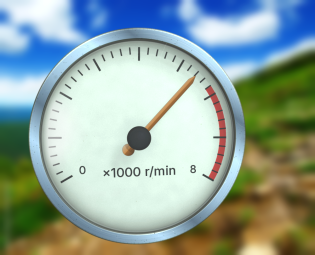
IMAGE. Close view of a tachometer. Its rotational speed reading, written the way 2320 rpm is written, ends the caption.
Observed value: 5400 rpm
